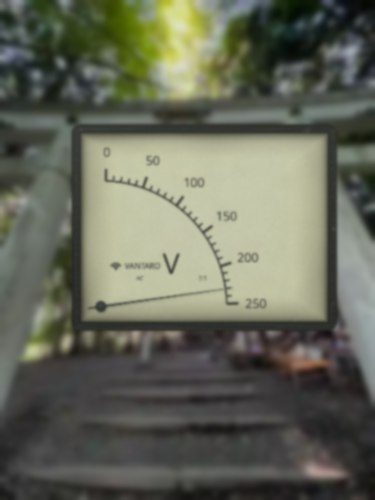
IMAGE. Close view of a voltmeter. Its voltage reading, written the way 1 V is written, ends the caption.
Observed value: 230 V
